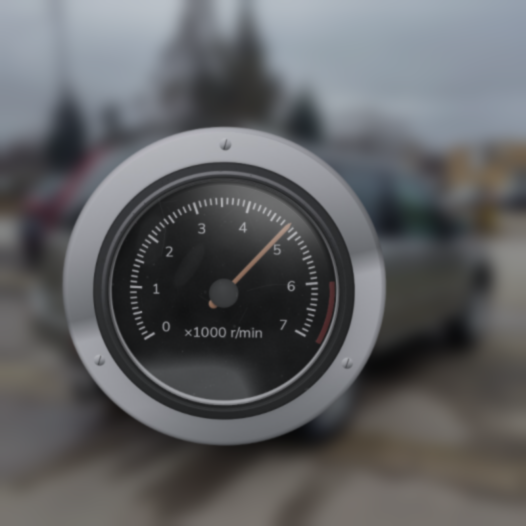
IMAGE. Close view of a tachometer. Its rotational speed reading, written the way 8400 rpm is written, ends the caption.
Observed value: 4800 rpm
